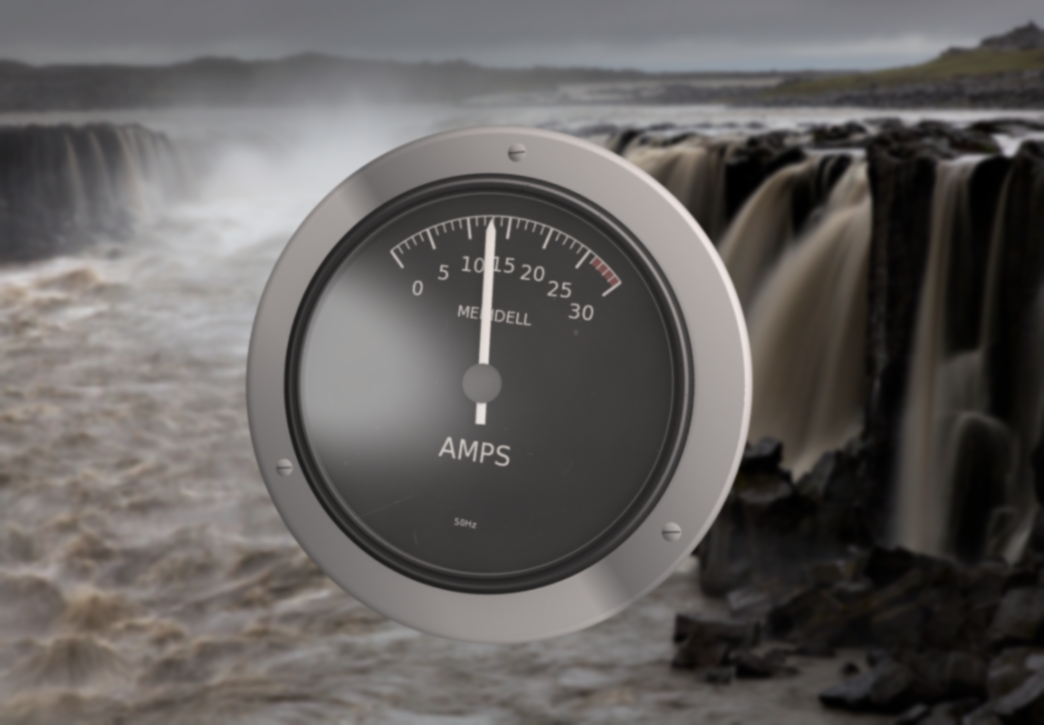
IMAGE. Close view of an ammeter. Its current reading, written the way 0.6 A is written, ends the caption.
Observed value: 13 A
